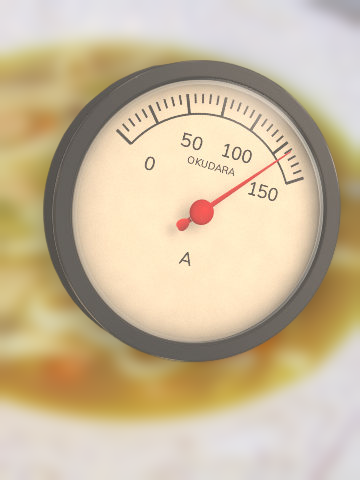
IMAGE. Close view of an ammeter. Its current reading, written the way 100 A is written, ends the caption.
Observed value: 130 A
